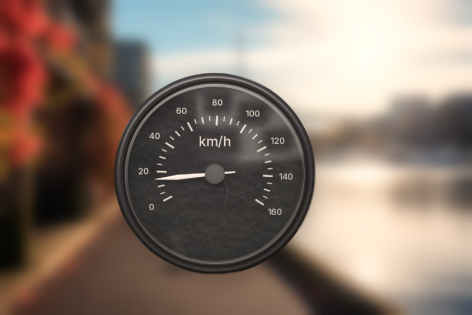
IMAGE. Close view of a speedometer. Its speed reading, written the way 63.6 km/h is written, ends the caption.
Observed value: 15 km/h
